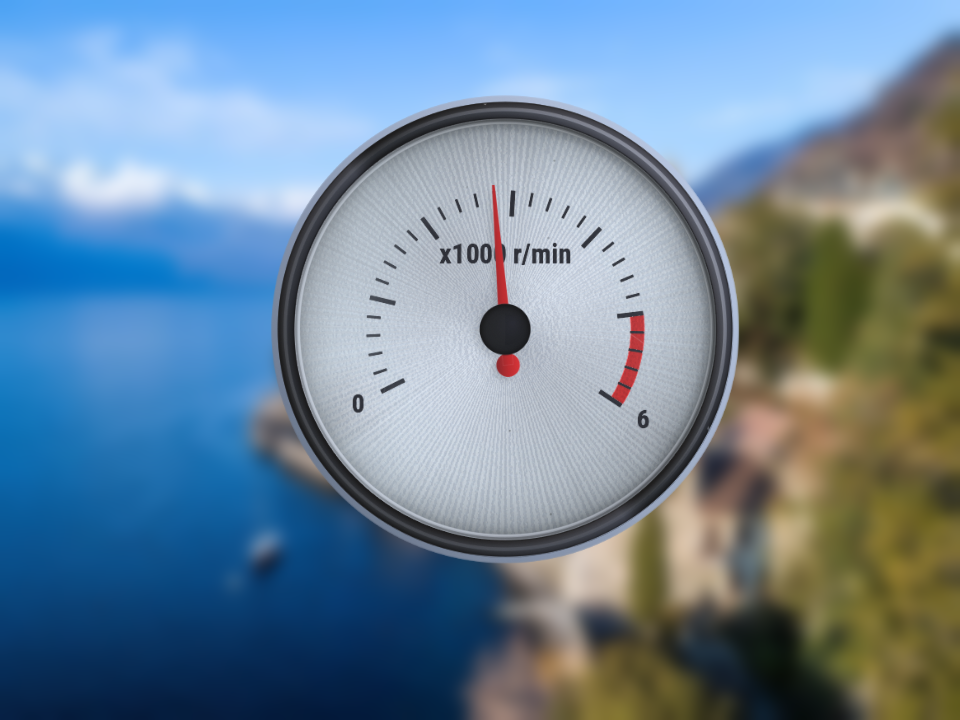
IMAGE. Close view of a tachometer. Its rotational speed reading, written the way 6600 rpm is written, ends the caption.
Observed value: 2800 rpm
